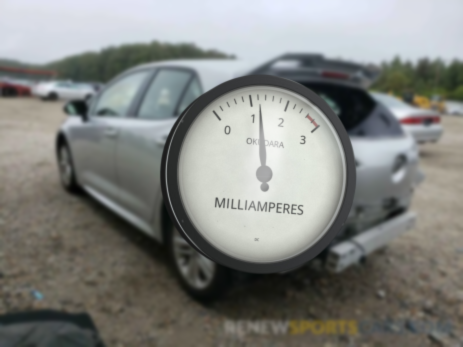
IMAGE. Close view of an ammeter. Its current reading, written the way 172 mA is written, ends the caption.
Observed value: 1.2 mA
